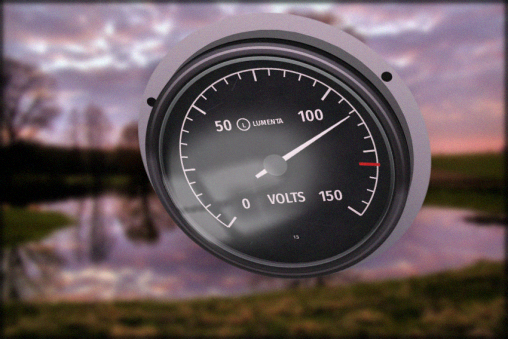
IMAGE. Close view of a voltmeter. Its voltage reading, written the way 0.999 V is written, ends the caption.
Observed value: 110 V
